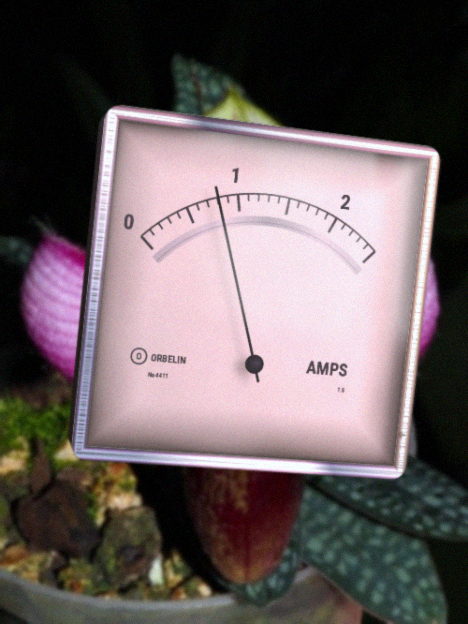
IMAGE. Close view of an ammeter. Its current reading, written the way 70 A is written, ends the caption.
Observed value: 0.8 A
